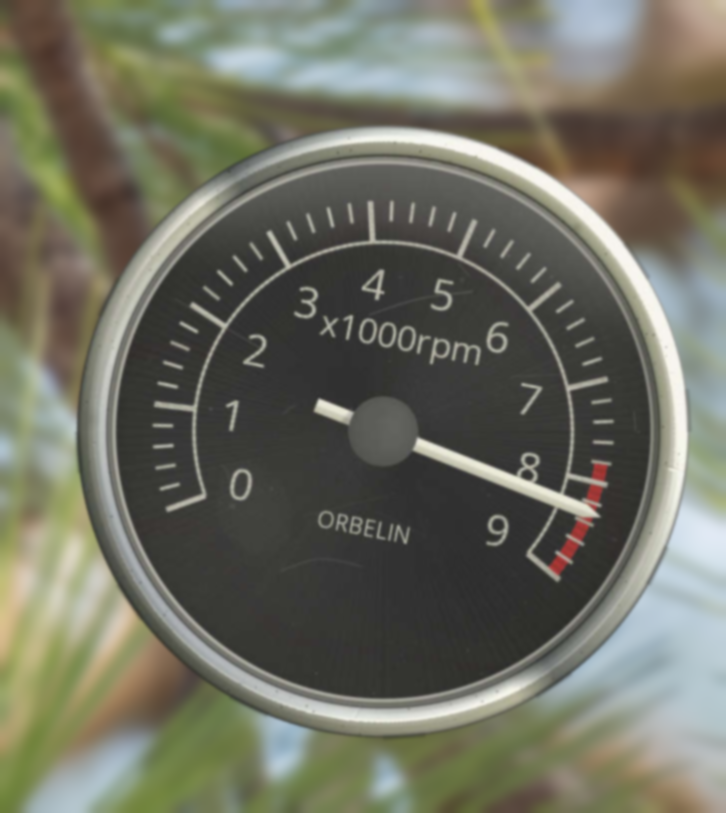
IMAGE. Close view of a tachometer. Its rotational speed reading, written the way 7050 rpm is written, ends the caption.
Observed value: 8300 rpm
